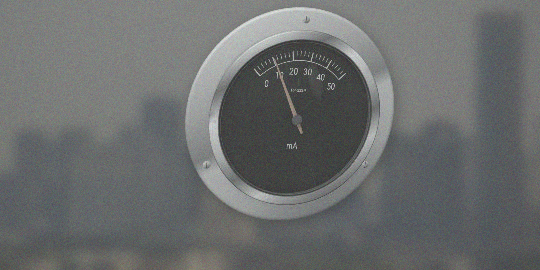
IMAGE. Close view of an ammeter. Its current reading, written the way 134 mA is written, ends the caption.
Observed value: 10 mA
